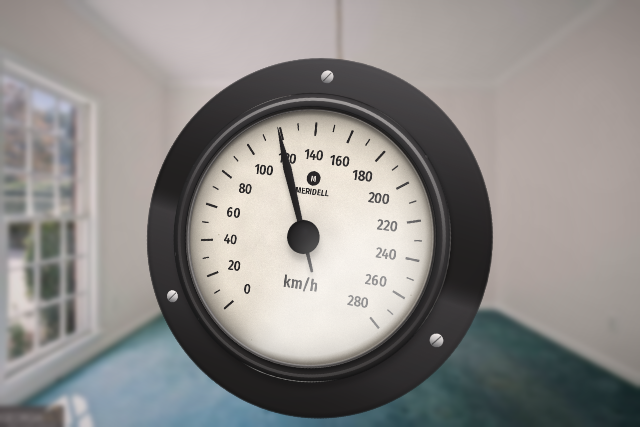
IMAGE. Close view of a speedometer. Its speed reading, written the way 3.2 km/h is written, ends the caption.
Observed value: 120 km/h
